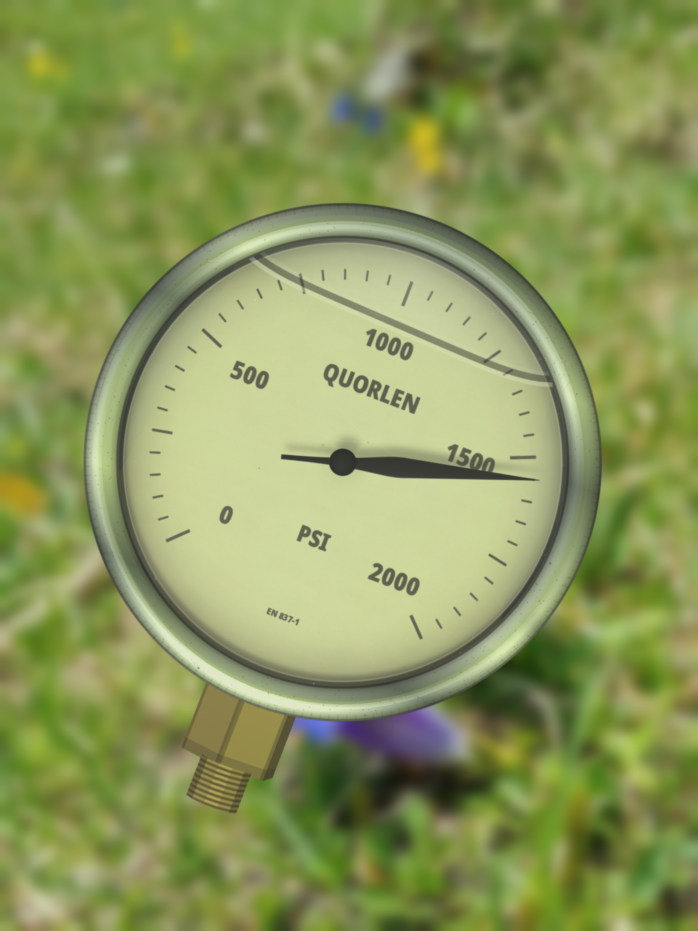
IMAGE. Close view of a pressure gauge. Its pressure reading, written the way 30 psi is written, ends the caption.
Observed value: 1550 psi
